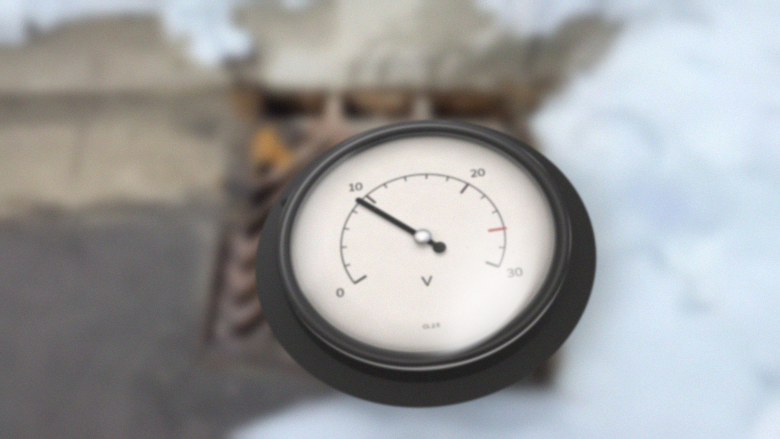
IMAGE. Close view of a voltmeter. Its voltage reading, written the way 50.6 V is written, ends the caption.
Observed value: 9 V
